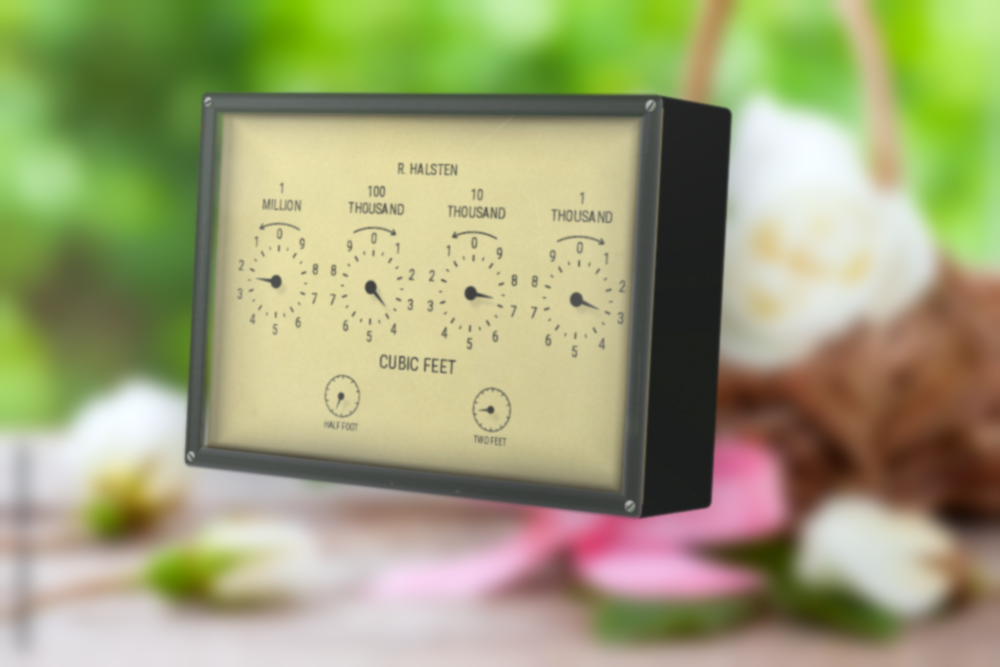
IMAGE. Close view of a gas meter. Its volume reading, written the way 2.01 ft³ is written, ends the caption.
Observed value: 237300 ft³
